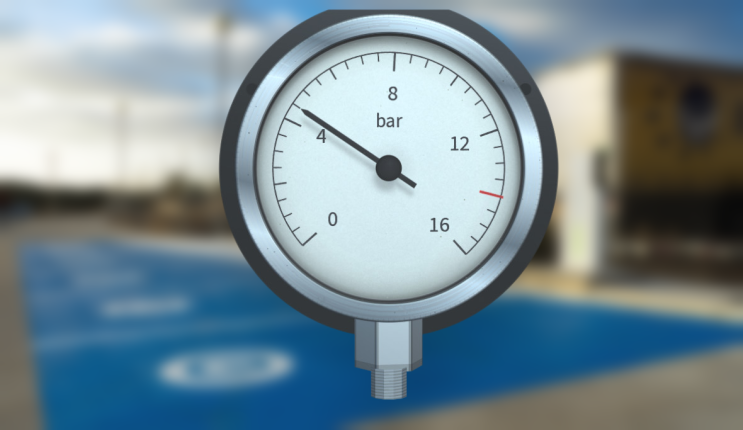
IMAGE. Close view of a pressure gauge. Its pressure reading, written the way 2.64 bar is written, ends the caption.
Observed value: 4.5 bar
